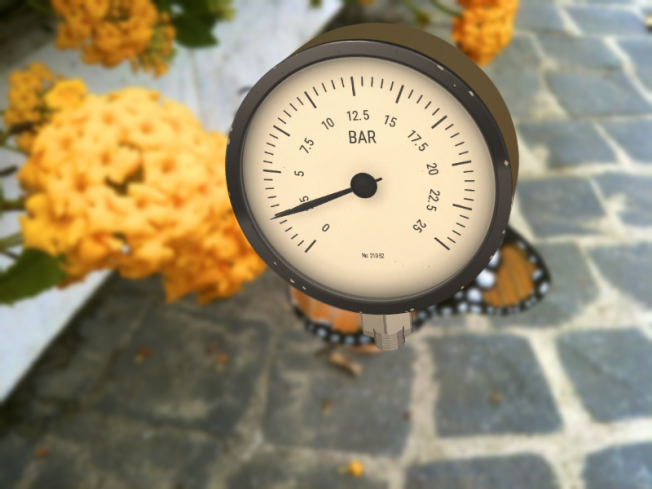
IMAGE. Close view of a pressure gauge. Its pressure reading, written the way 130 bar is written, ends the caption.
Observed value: 2.5 bar
